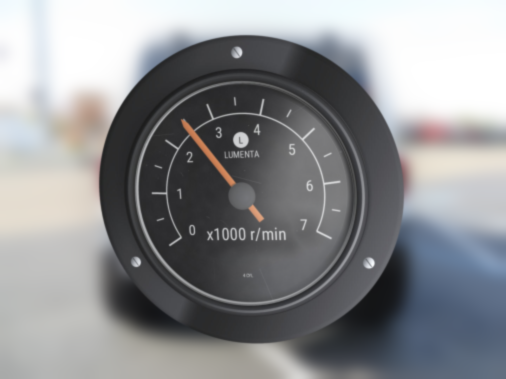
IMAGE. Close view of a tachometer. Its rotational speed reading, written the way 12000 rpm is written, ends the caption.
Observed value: 2500 rpm
